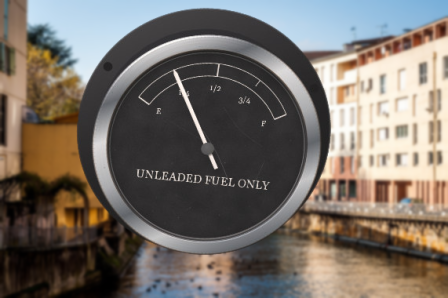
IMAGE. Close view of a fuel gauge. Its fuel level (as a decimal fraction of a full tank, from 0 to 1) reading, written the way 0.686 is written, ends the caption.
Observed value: 0.25
